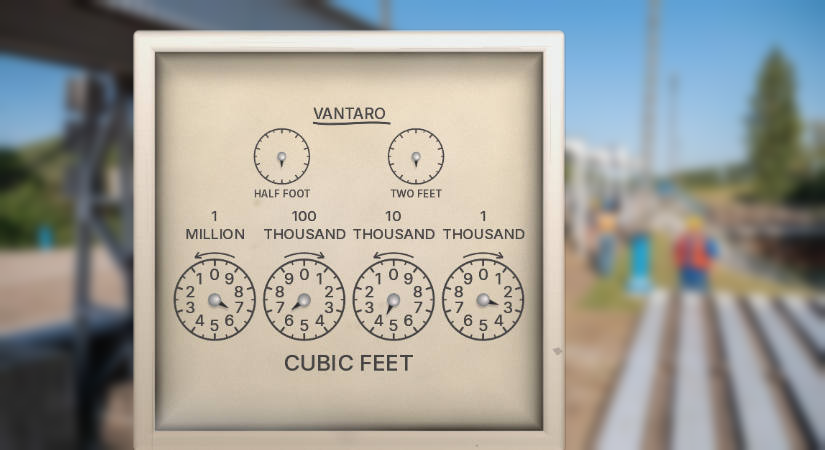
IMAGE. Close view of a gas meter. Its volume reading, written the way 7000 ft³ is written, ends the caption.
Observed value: 664300 ft³
